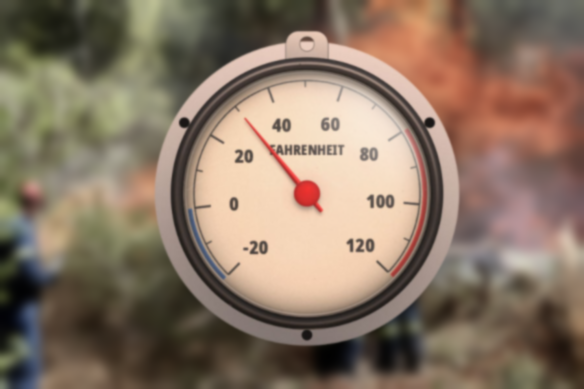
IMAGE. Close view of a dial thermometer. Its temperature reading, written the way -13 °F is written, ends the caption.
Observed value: 30 °F
